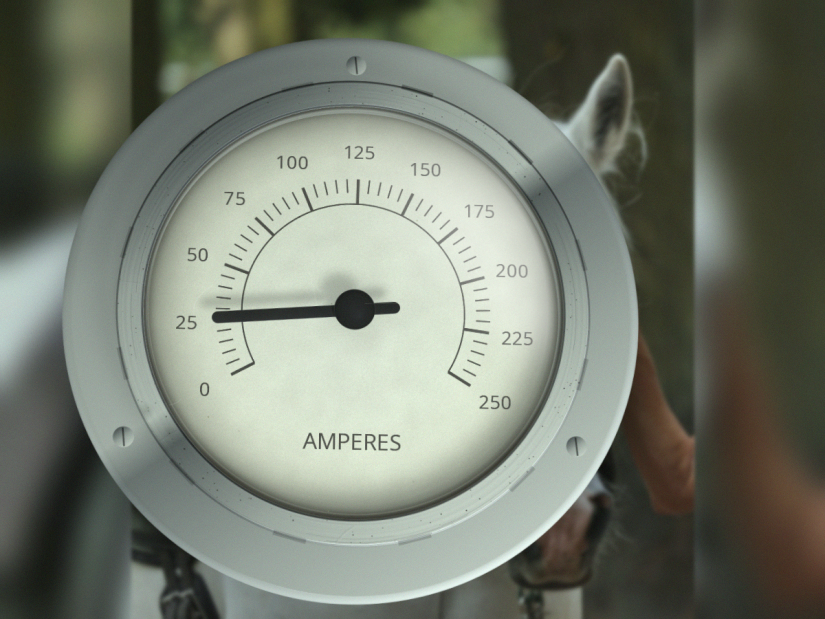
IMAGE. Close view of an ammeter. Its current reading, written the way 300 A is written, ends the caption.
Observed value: 25 A
